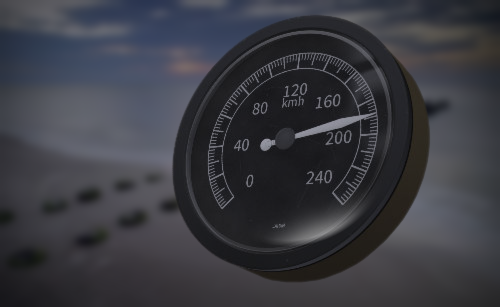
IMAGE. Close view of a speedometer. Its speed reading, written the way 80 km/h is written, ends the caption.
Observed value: 190 km/h
